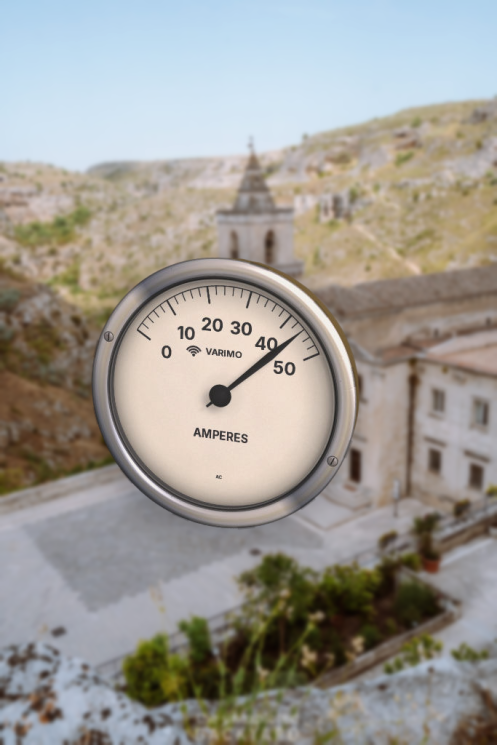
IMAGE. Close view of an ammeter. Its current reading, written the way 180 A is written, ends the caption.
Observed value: 44 A
